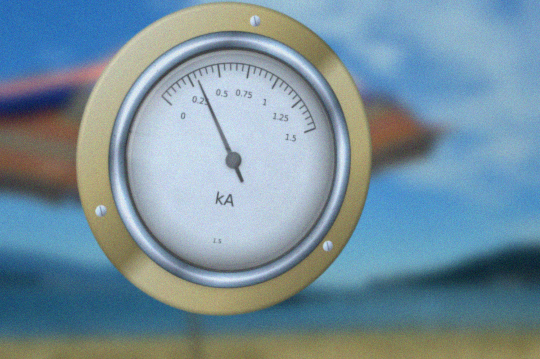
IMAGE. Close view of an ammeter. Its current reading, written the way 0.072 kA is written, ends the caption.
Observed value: 0.3 kA
